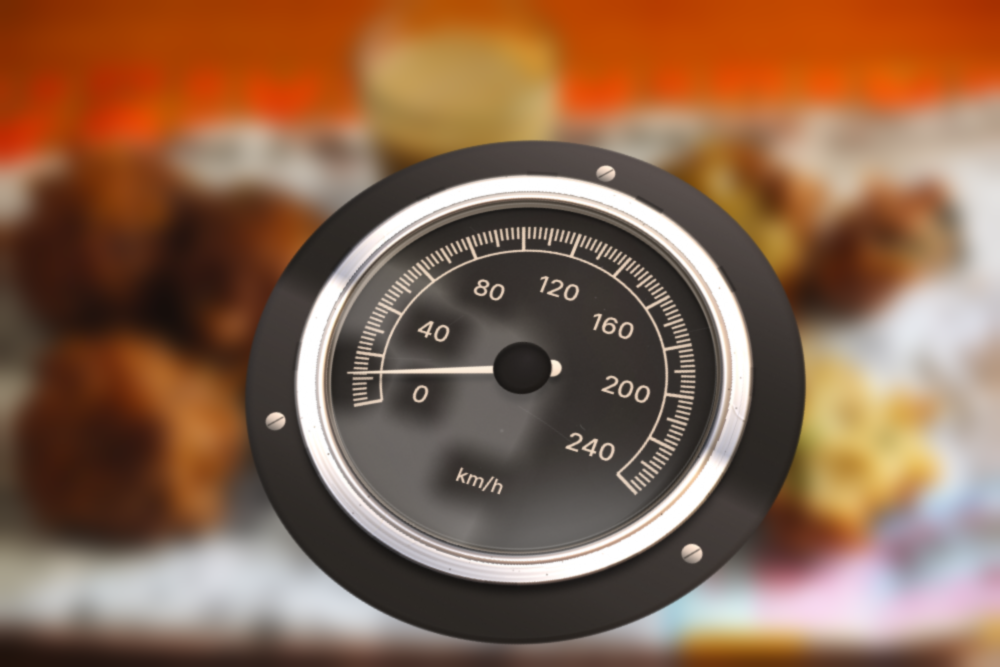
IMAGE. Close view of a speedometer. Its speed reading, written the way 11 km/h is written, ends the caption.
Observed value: 10 km/h
